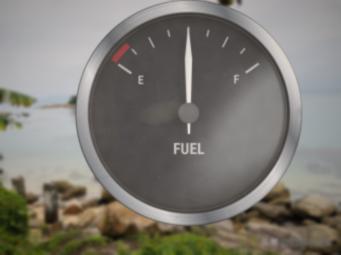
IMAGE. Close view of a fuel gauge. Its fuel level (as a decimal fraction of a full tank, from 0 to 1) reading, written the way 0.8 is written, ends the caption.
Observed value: 0.5
